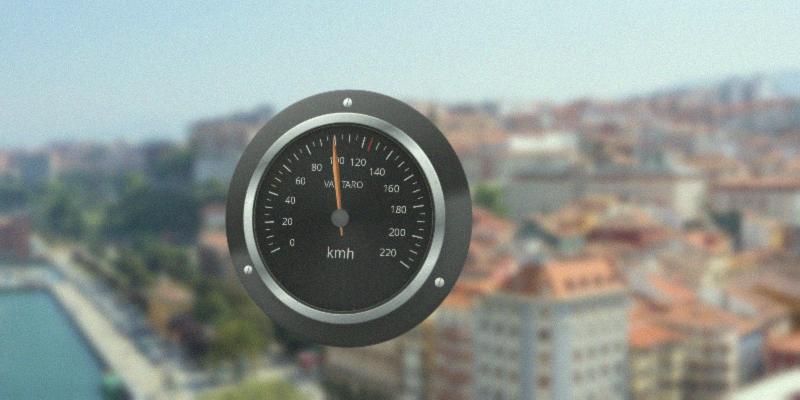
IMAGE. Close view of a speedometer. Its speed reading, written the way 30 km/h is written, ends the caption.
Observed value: 100 km/h
